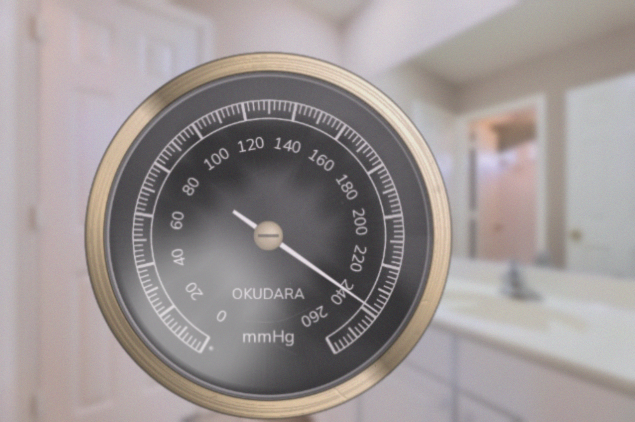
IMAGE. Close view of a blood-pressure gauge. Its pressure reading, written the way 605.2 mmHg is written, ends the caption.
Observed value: 238 mmHg
